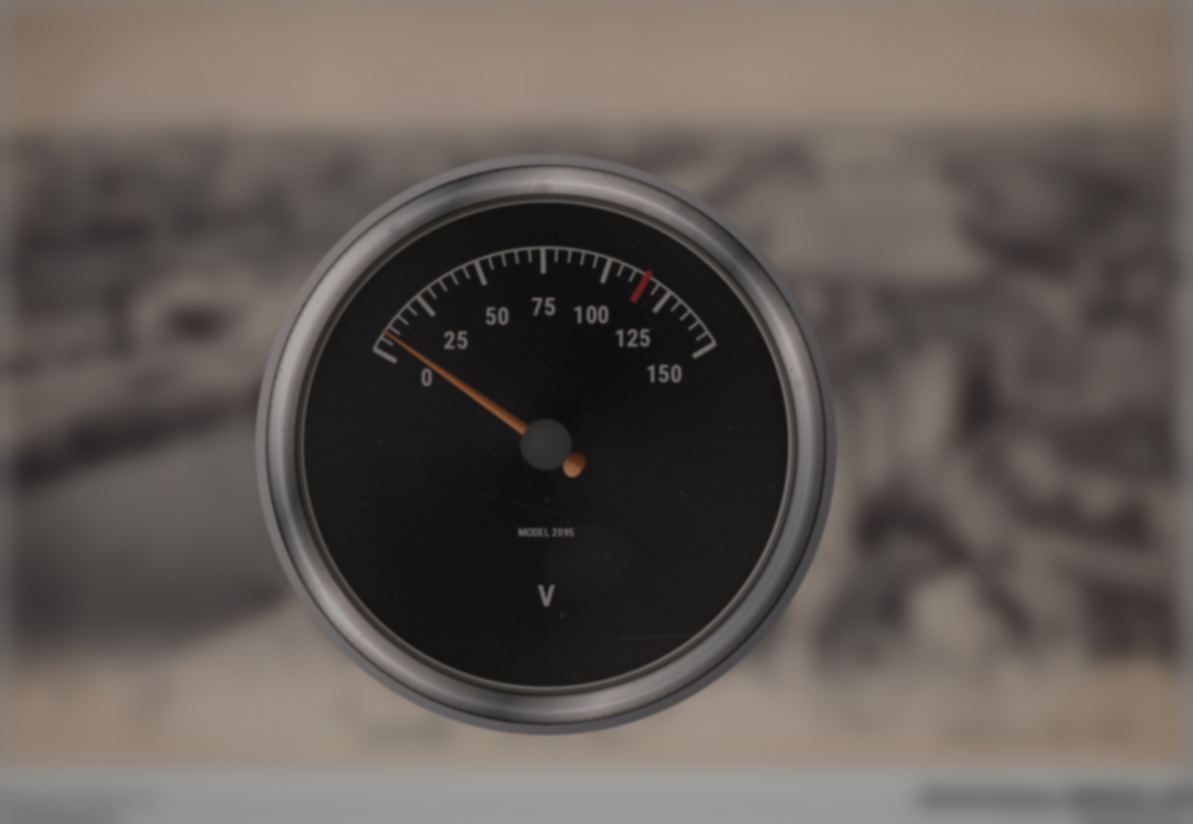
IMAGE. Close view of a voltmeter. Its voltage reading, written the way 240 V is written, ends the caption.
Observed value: 7.5 V
